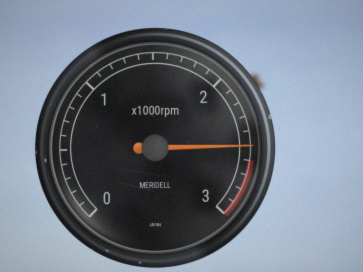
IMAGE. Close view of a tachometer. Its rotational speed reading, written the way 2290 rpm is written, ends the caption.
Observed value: 2500 rpm
